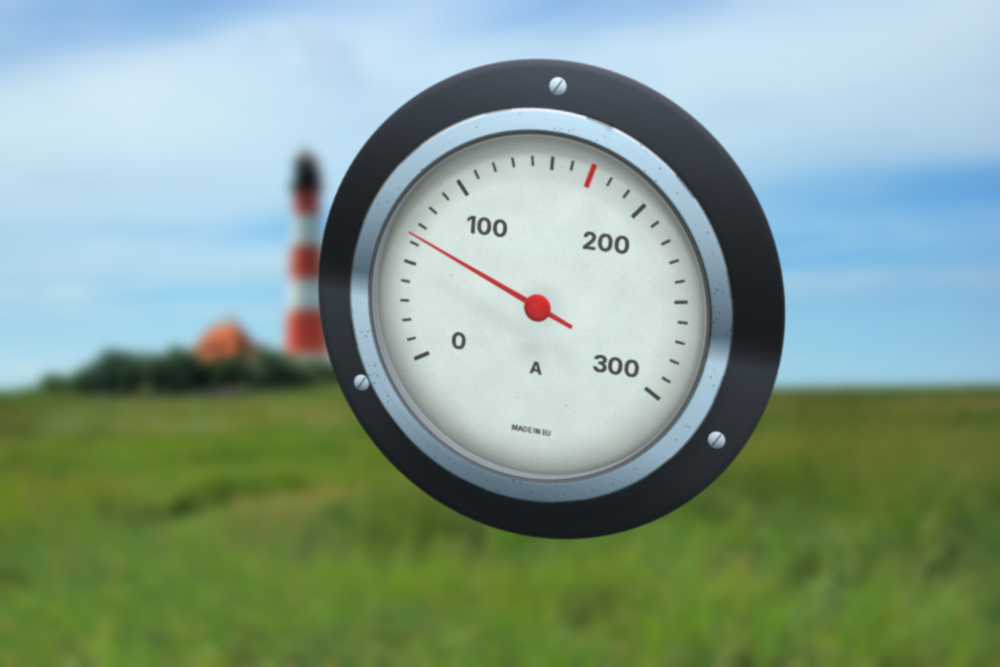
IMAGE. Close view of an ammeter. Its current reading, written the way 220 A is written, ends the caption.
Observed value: 65 A
